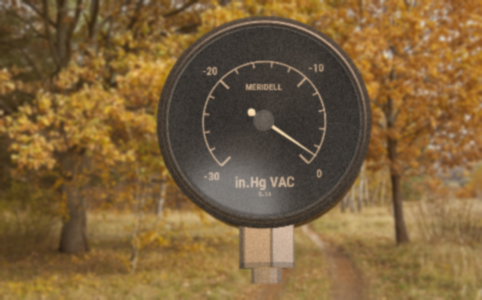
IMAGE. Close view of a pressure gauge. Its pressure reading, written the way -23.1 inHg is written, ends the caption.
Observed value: -1 inHg
